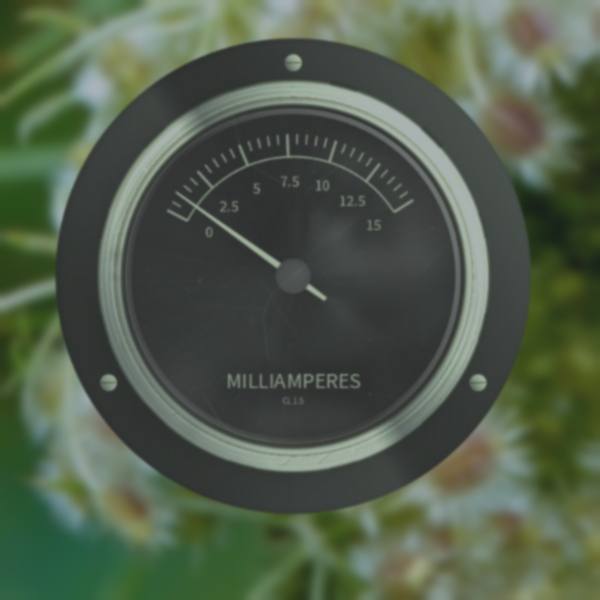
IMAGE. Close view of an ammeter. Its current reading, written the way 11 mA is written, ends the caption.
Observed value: 1 mA
